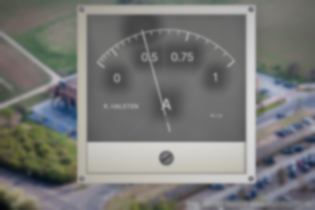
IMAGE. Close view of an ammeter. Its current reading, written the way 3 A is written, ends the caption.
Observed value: 0.5 A
